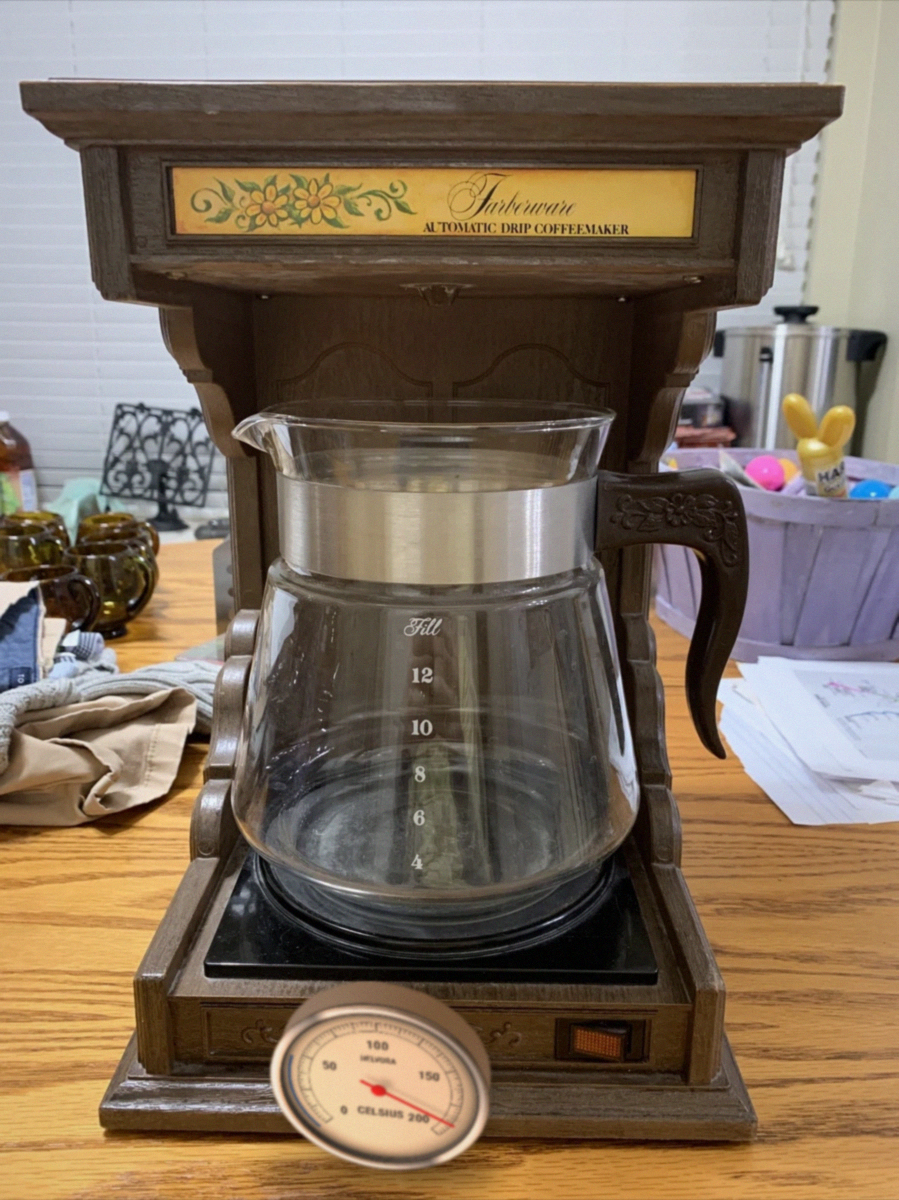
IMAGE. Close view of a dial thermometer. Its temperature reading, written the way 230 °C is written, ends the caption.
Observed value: 187.5 °C
